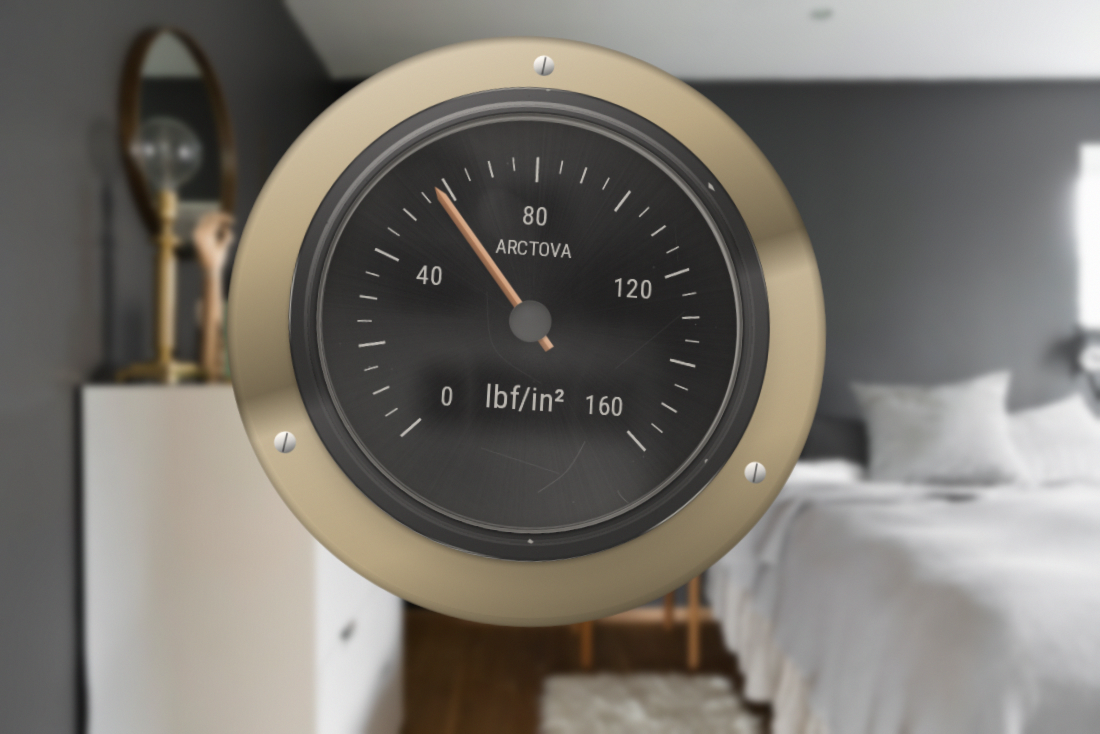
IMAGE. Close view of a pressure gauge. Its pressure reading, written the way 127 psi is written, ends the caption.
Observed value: 57.5 psi
